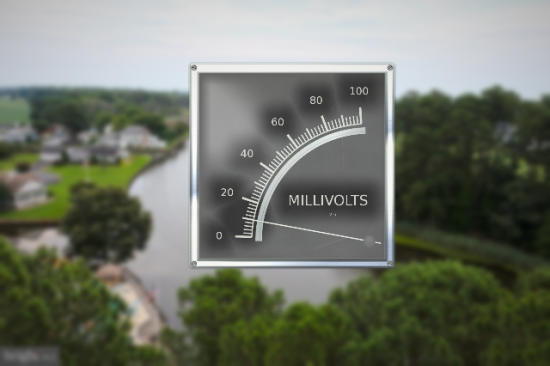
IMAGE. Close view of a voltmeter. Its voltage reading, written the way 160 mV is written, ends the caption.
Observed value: 10 mV
